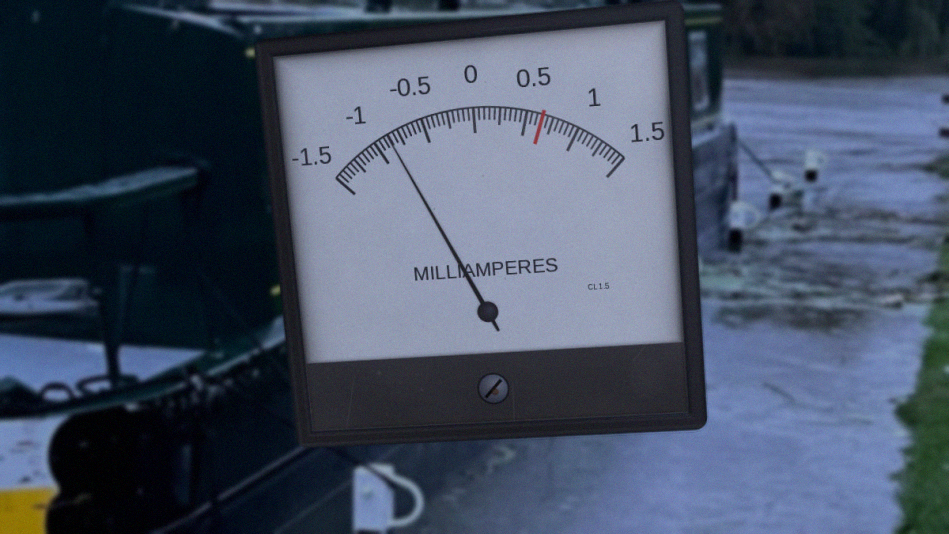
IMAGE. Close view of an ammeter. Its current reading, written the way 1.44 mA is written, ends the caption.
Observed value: -0.85 mA
